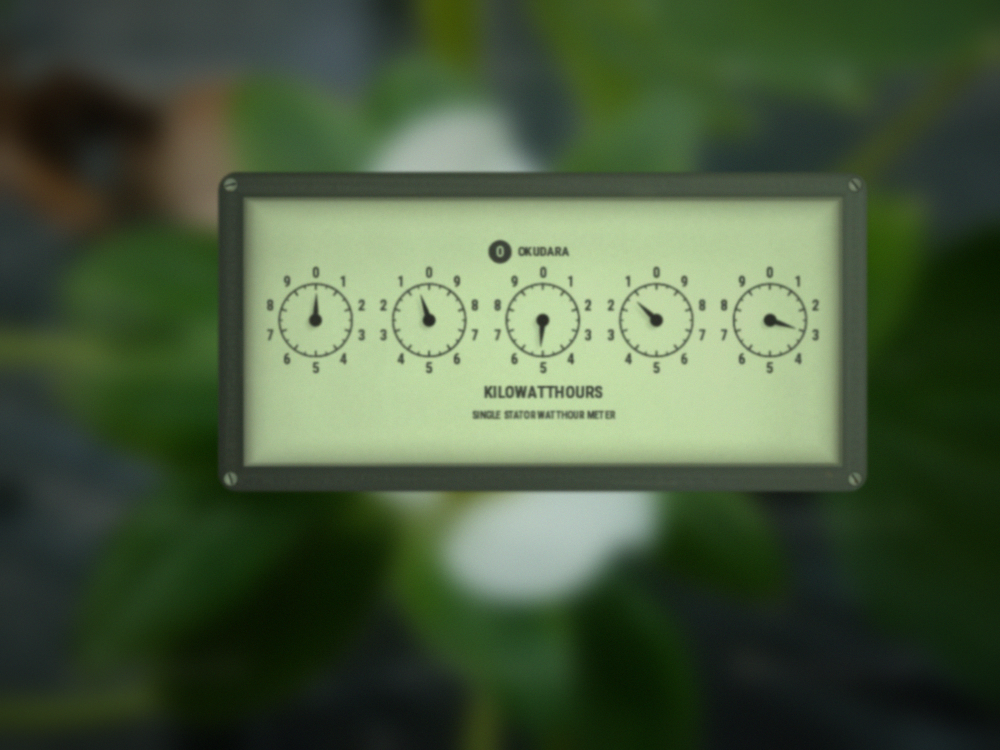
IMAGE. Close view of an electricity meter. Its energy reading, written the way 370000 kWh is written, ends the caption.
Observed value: 513 kWh
